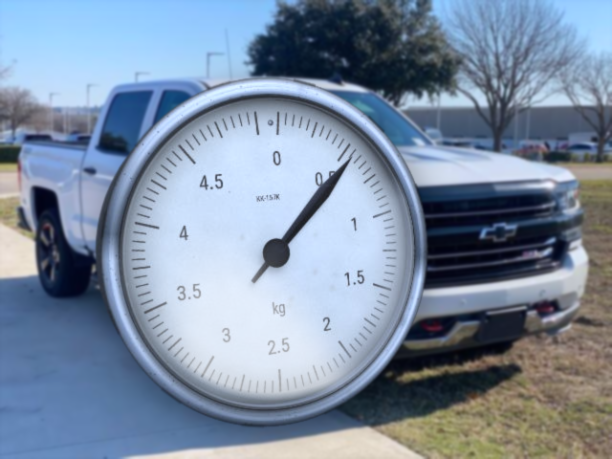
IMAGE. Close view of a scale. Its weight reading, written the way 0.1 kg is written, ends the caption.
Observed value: 0.55 kg
